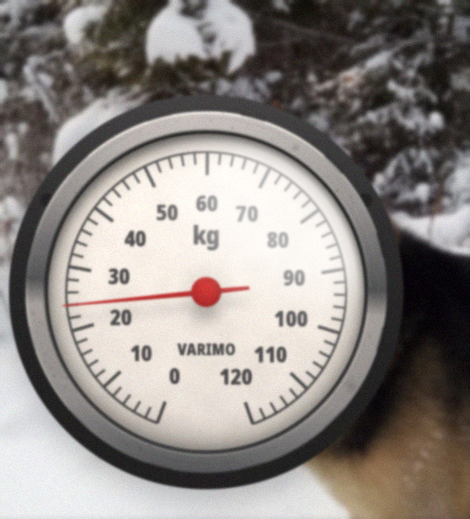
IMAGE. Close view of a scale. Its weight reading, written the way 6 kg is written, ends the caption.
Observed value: 24 kg
